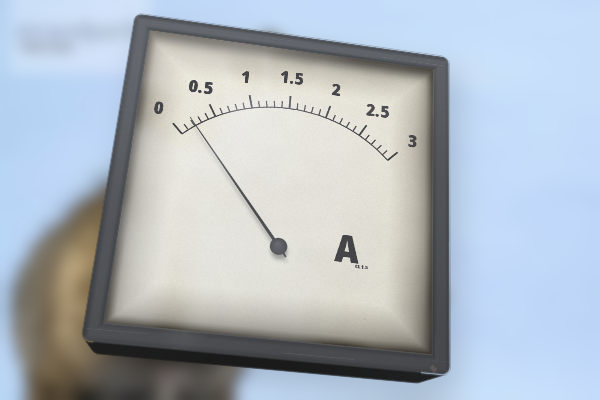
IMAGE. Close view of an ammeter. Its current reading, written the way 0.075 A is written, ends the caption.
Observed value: 0.2 A
